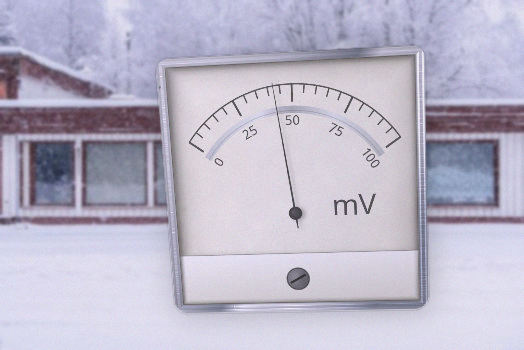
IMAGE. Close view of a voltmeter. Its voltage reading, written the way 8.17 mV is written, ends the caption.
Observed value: 42.5 mV
